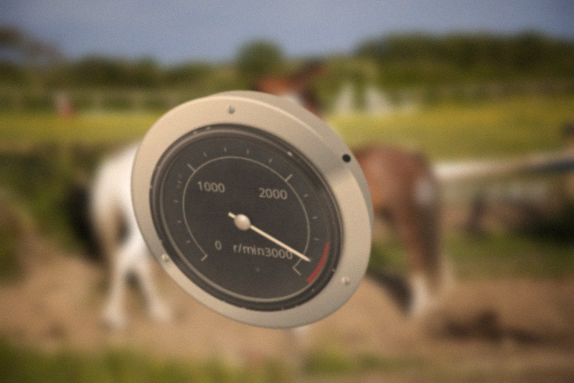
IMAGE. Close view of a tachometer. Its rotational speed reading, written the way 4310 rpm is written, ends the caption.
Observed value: 2800 rpm
